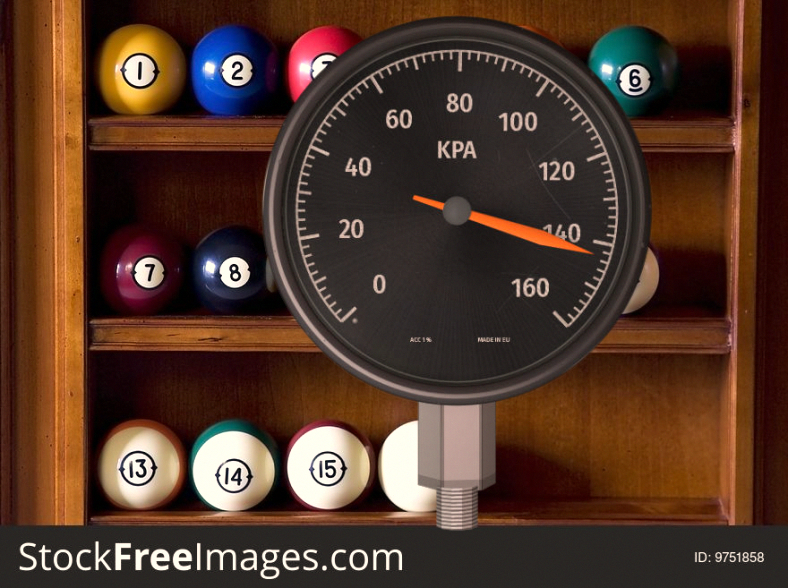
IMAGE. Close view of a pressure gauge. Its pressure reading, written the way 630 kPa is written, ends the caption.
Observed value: 143 kPa
